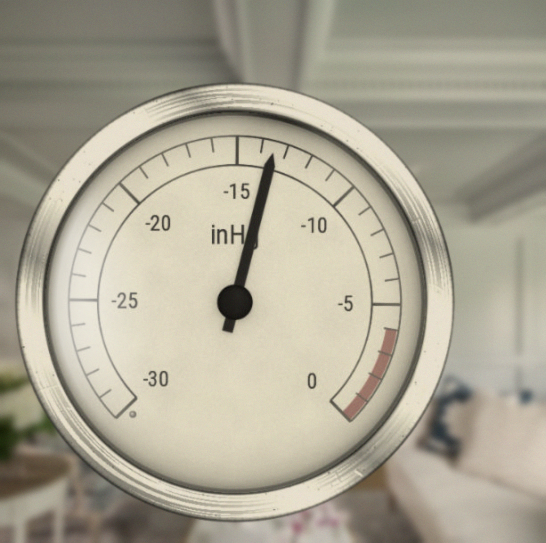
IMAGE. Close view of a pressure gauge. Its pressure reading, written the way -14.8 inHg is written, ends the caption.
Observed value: -13.5 inHg
